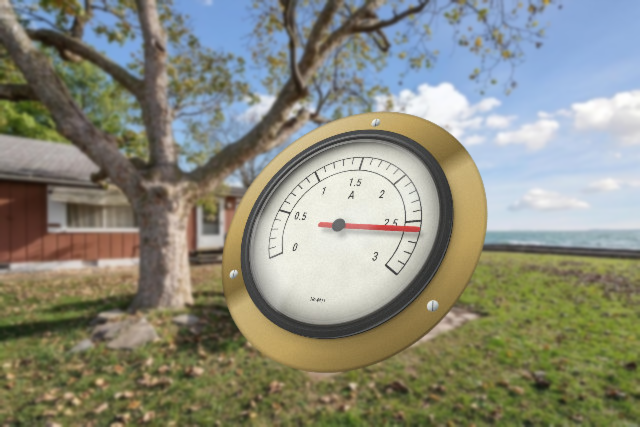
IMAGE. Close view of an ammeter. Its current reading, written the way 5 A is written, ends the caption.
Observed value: 2.6 A
